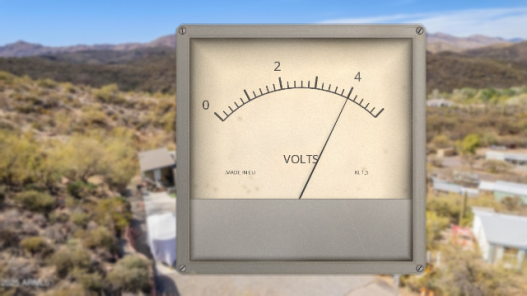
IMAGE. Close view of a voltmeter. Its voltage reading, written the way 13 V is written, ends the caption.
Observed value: 4 V
